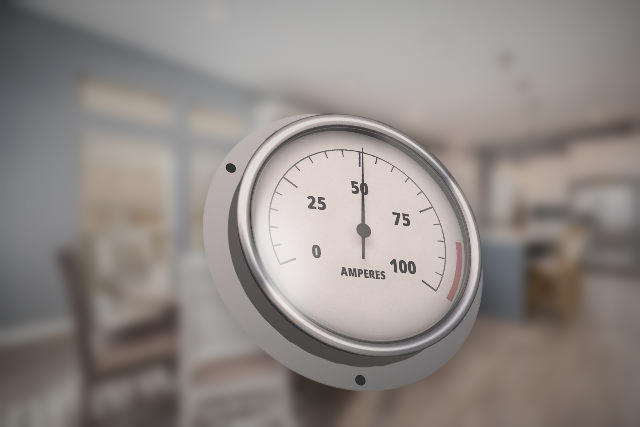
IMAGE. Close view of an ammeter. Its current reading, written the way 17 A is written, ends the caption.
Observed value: 50 A
